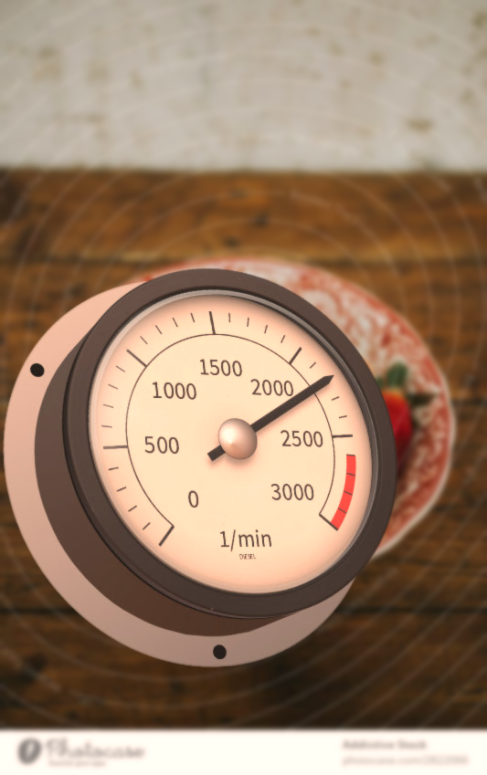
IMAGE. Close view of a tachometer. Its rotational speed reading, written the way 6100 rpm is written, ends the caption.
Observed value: 2200 rpm
